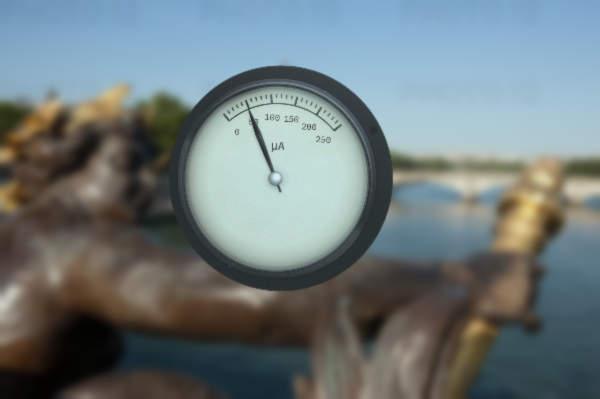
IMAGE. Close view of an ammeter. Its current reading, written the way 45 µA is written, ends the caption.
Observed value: 50 µA
